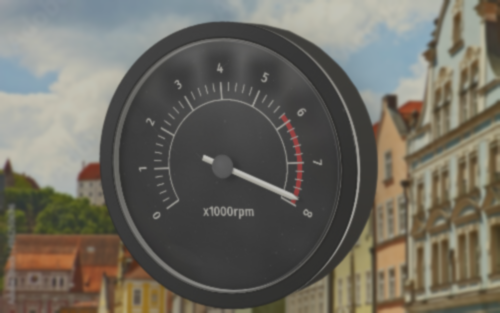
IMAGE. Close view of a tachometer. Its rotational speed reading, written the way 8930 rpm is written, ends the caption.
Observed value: 7800 rpm
